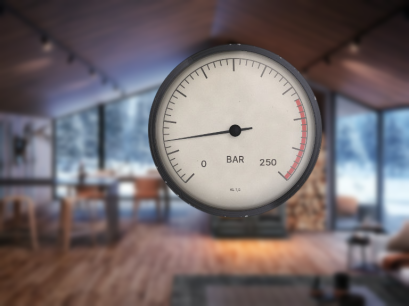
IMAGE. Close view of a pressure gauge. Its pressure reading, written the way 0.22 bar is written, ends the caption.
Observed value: 35 bar
